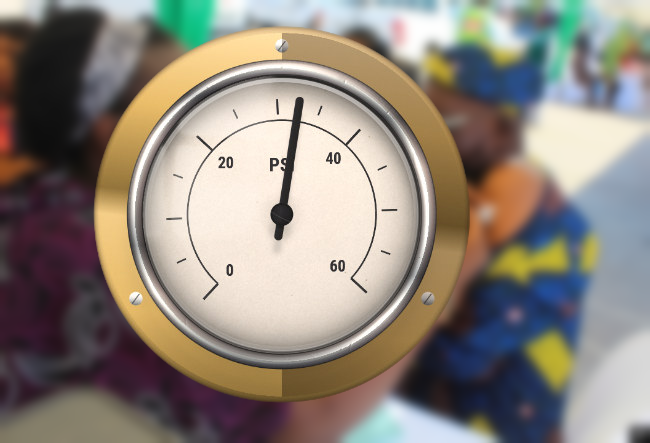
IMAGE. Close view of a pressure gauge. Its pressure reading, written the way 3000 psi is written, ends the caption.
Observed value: 32.5 psi
